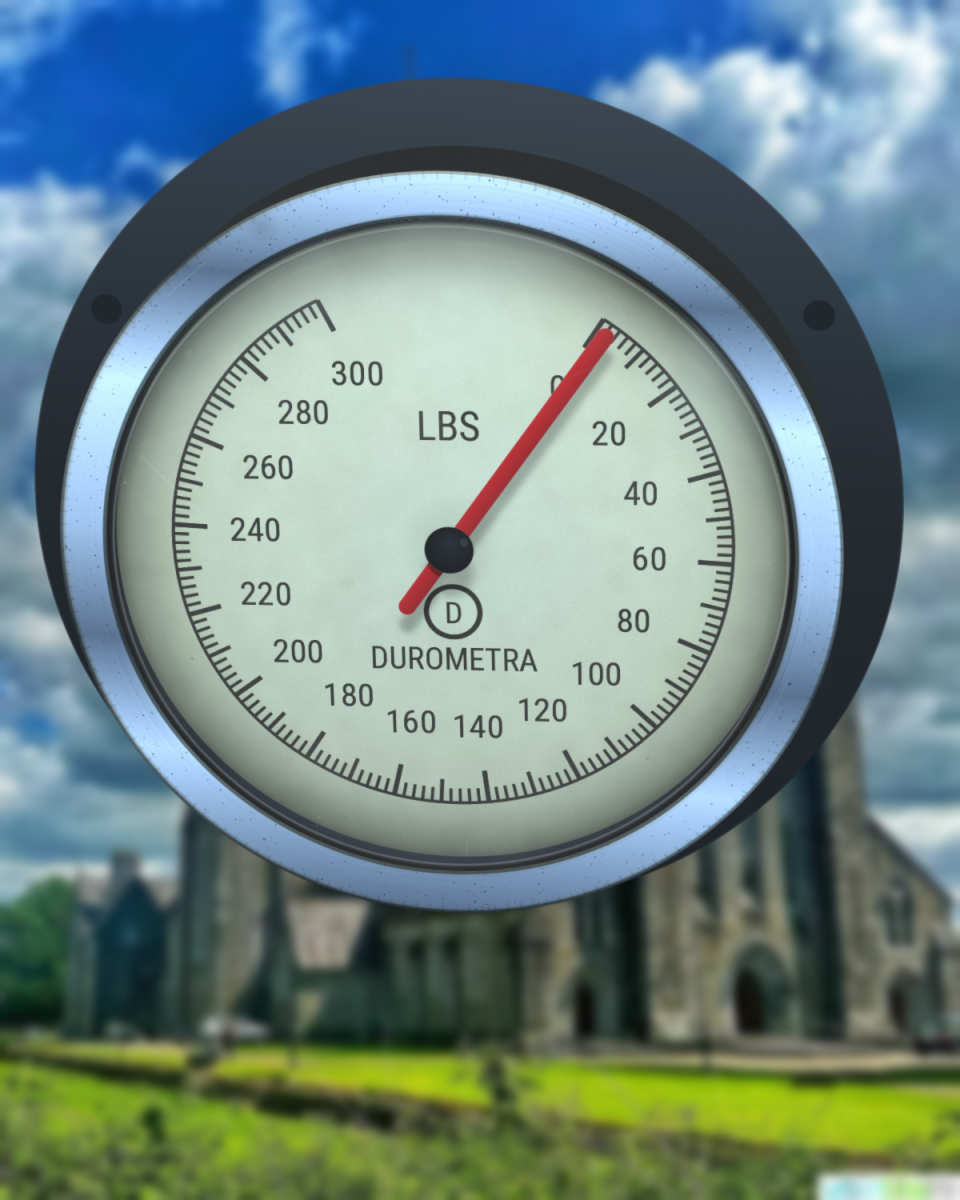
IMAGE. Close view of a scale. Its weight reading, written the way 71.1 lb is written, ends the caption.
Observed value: 2 lb
